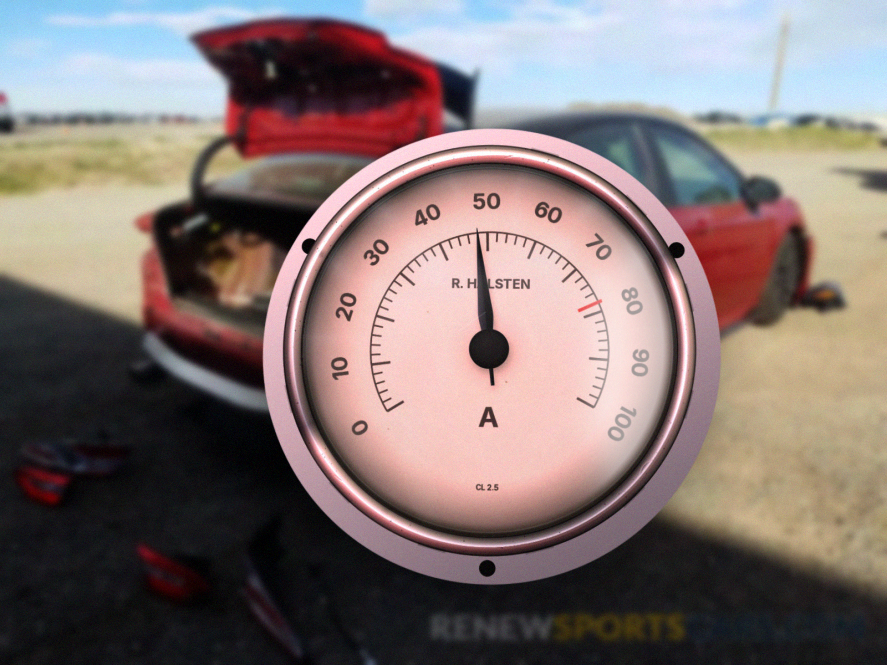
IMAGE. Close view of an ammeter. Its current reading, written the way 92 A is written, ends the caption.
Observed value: 48 A
